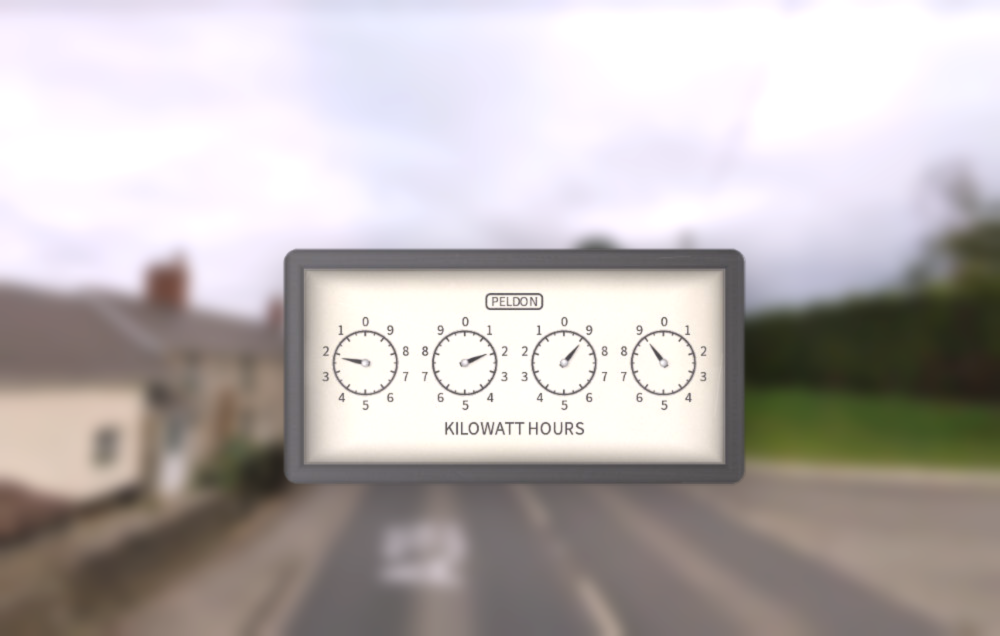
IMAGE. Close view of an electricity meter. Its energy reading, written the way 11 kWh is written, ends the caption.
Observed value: 2189 kWh
